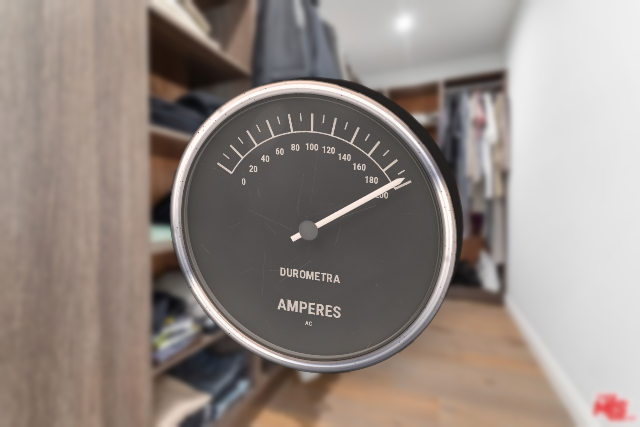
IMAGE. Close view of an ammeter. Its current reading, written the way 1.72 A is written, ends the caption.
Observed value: 195 A
